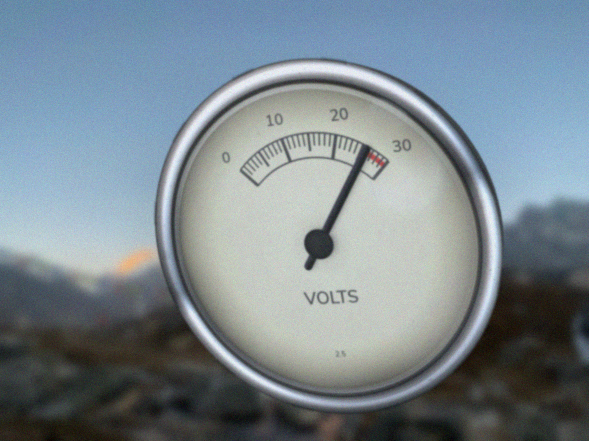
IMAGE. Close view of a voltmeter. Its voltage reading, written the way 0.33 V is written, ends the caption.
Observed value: 26 V
